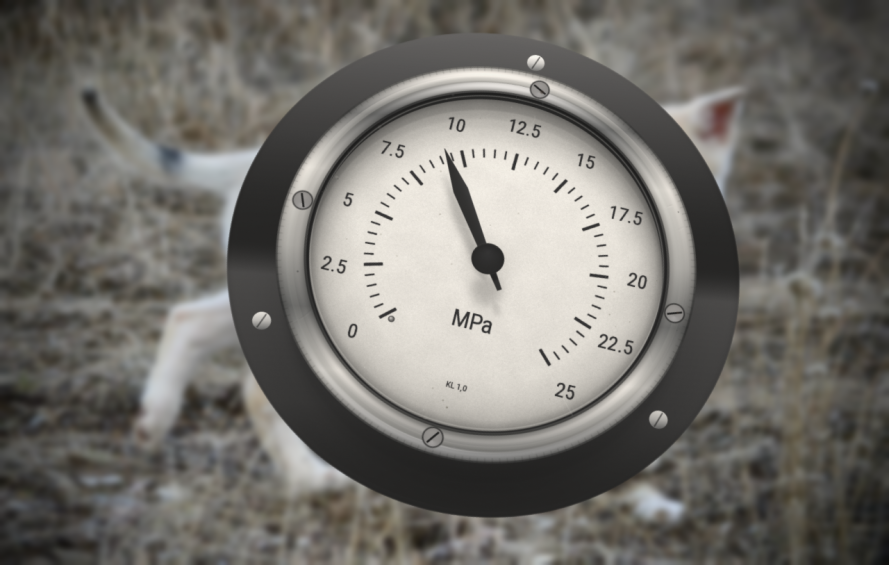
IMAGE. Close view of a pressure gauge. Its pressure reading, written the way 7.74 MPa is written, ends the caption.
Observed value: 9.25 MPa
